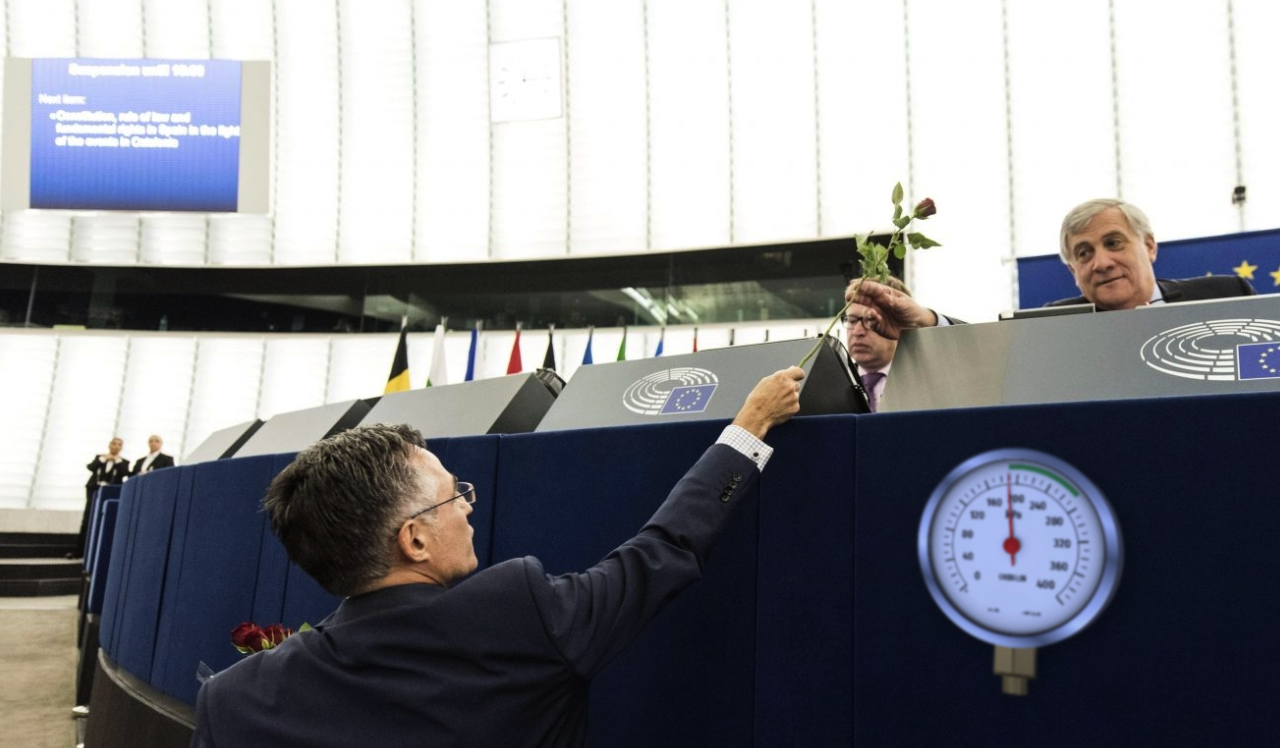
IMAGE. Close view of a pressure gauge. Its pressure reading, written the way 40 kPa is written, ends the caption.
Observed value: 190 kPa
